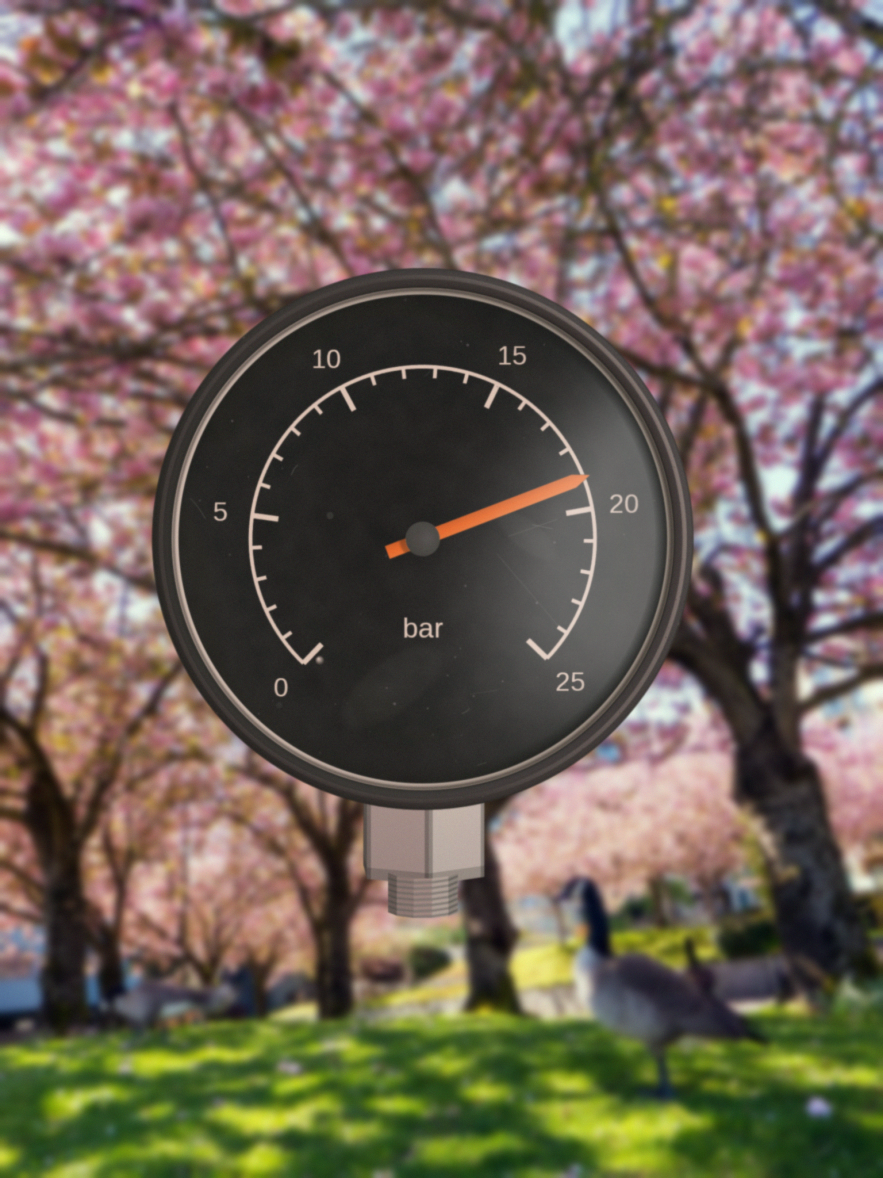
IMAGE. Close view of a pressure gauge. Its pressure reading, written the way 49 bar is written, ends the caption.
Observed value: 19 bar
